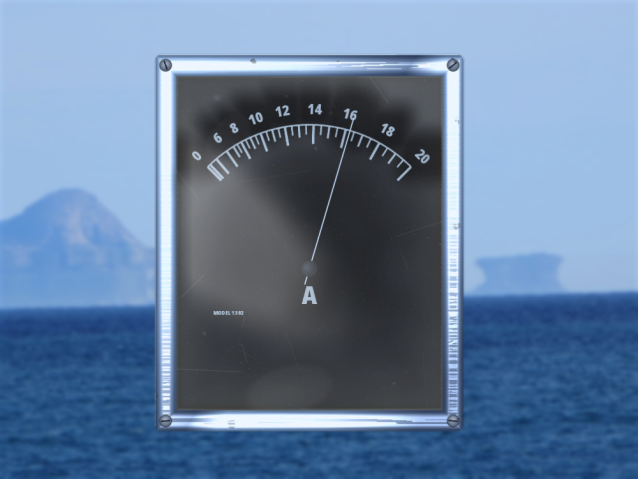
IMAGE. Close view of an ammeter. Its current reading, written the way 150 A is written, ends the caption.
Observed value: 16.25 A
